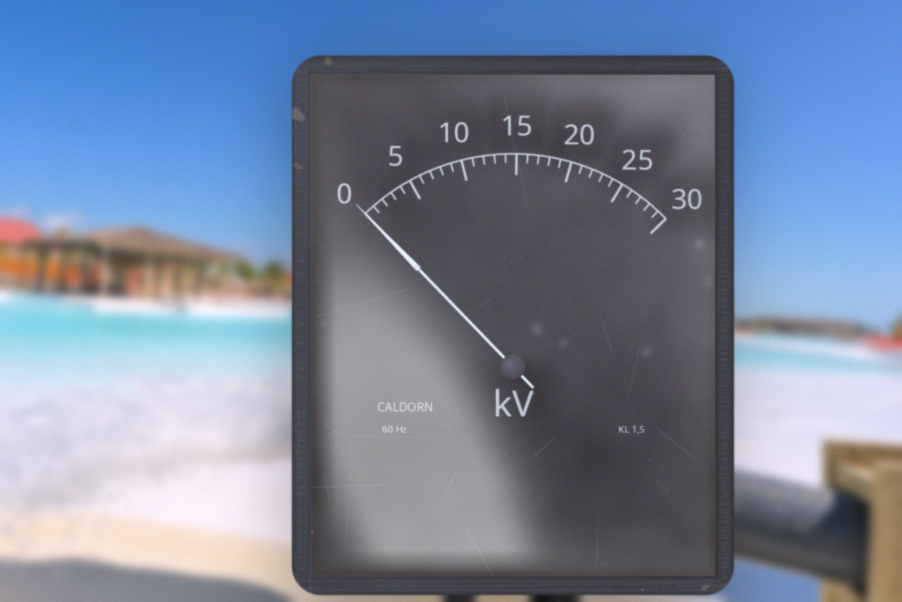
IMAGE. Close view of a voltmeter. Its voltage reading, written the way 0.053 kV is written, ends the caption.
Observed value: 0 kV
